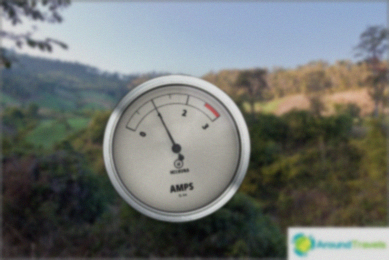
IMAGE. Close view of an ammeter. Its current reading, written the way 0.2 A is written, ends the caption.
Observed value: 1 A
